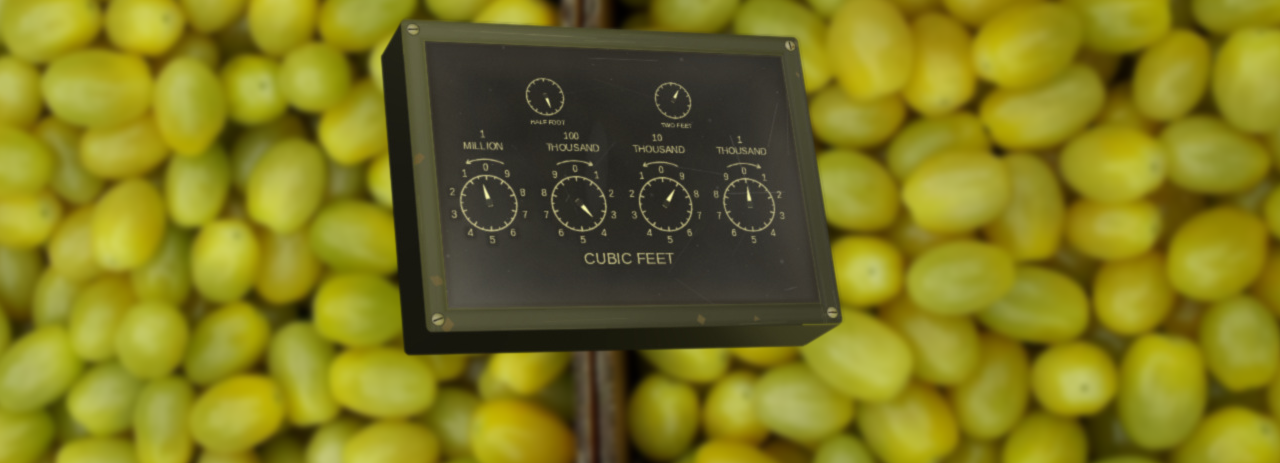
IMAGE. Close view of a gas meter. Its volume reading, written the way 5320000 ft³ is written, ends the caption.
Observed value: 39000 ft³
